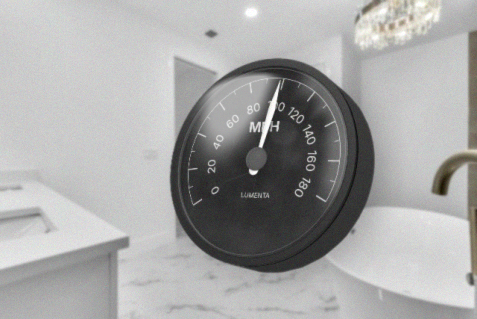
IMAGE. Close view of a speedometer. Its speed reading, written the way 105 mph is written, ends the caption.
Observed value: 100 mph
